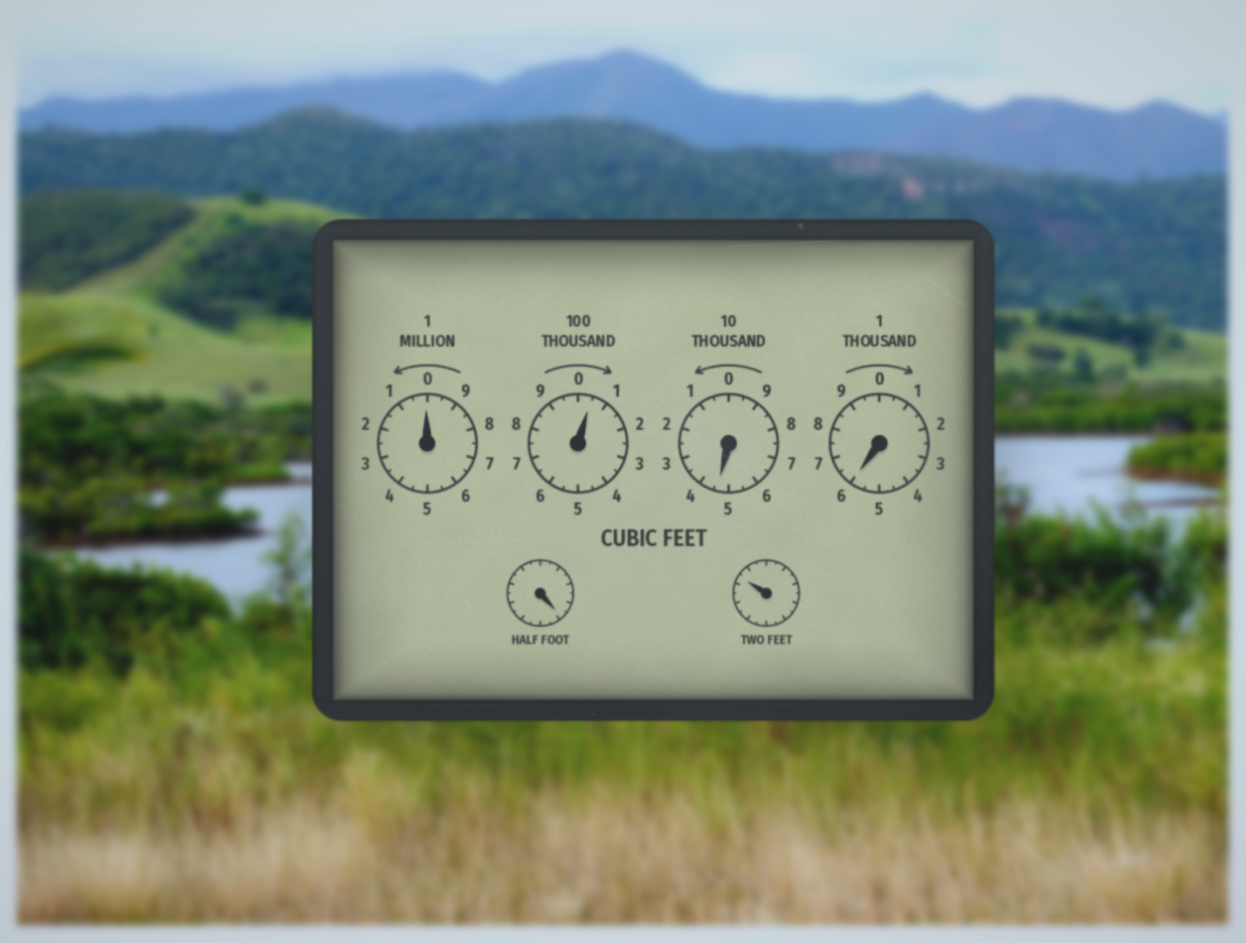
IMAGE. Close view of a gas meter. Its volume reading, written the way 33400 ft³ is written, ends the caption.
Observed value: 4600 ft³
